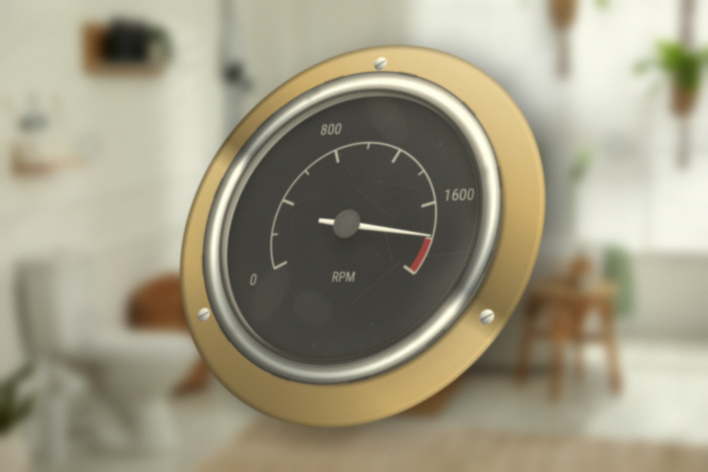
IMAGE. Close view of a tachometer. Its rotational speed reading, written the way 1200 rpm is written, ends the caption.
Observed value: 1800 rpm
